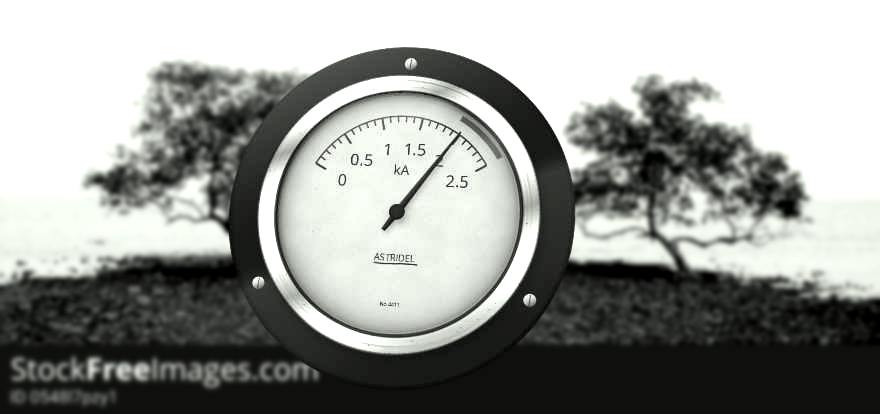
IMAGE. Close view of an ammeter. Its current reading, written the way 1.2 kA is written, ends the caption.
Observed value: 2 kA
